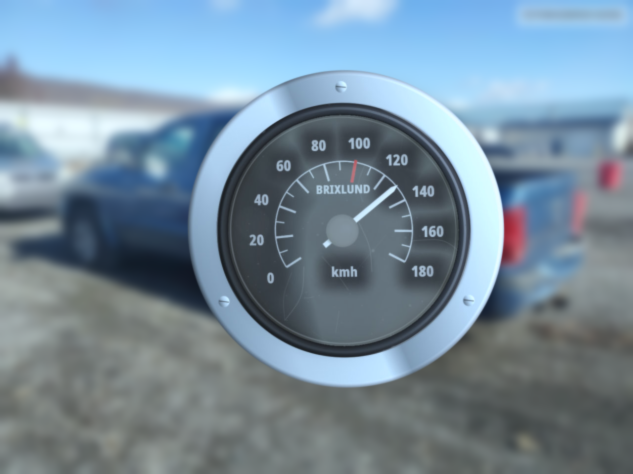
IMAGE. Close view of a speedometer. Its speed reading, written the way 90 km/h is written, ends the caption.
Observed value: 130 km/h
